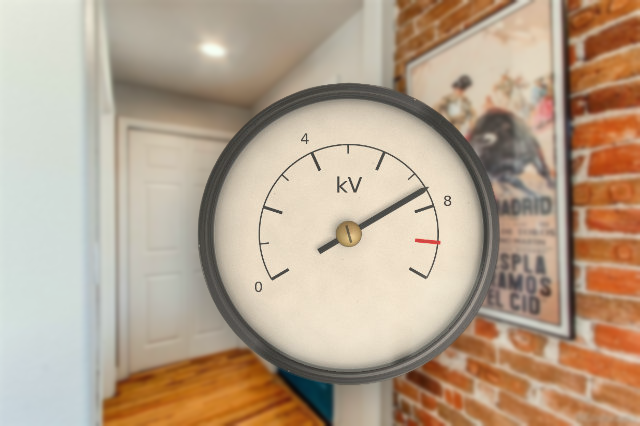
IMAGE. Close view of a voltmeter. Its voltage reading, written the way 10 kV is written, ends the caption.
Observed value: 7.5 kV
